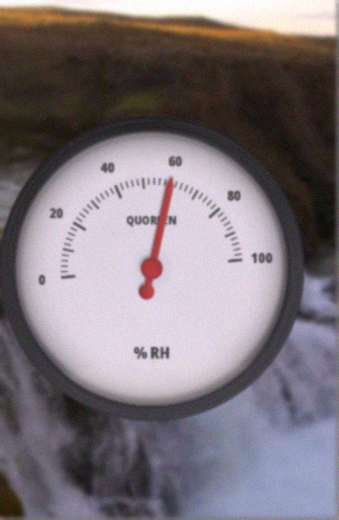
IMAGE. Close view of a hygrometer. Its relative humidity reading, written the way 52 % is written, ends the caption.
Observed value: 60 %
